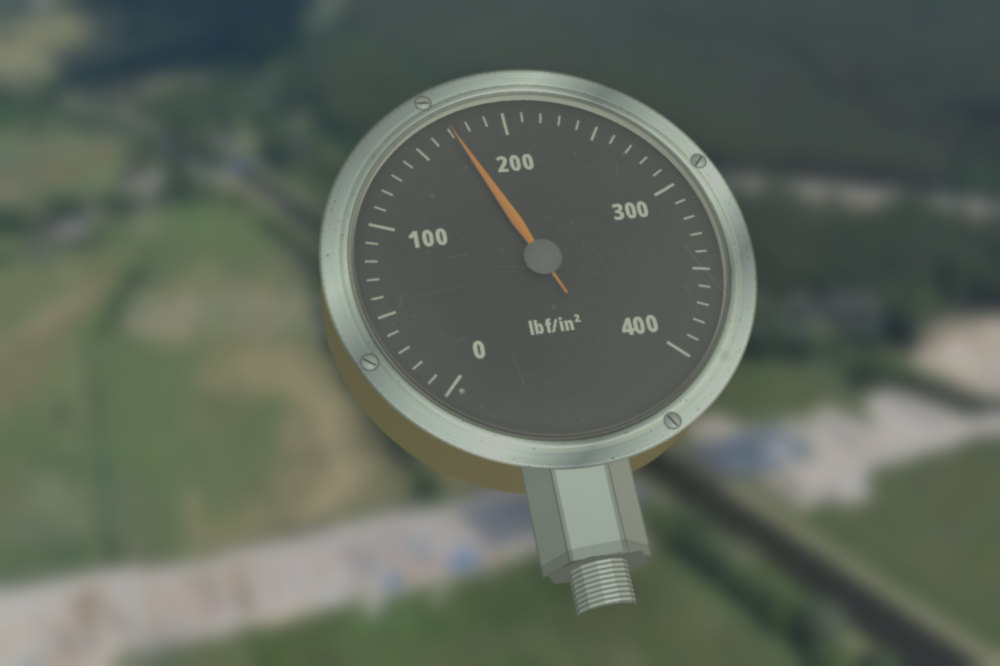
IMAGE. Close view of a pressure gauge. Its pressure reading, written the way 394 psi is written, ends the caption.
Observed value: 170 psi
